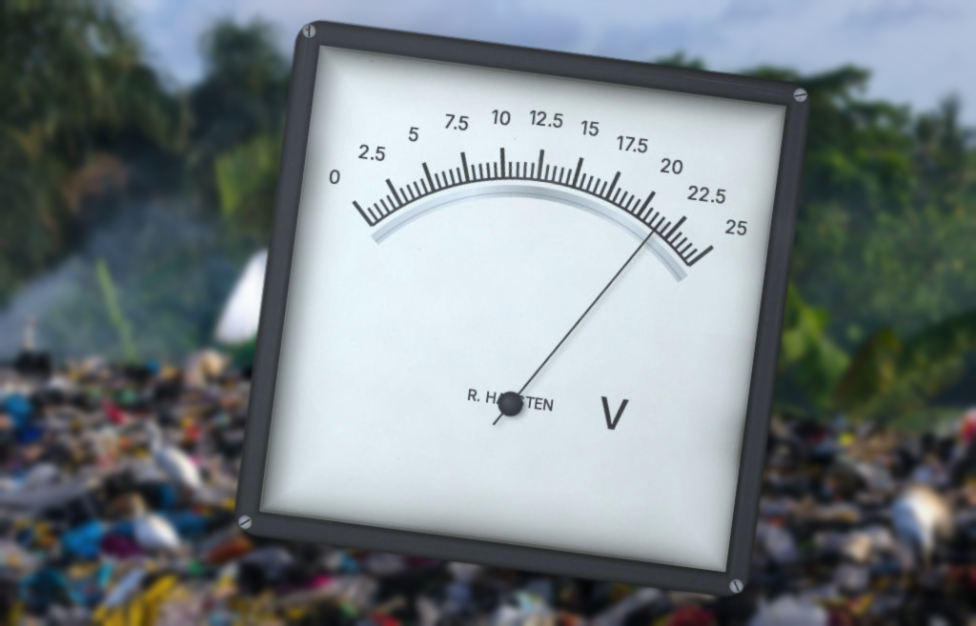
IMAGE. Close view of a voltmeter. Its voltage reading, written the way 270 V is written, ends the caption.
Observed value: 21.5 V
